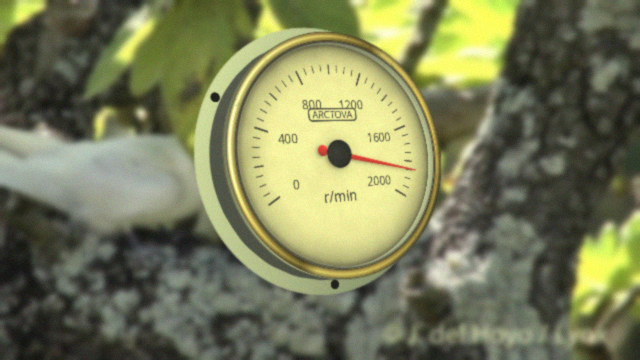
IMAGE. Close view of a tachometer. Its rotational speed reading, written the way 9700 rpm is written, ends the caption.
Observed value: 1850 rpm
